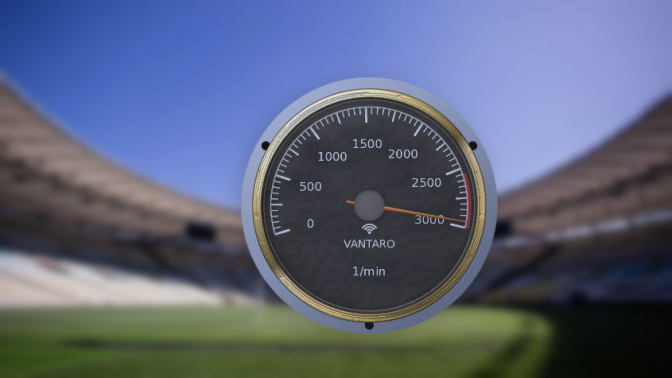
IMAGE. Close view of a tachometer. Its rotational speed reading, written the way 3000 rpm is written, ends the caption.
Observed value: 2950 rpm
